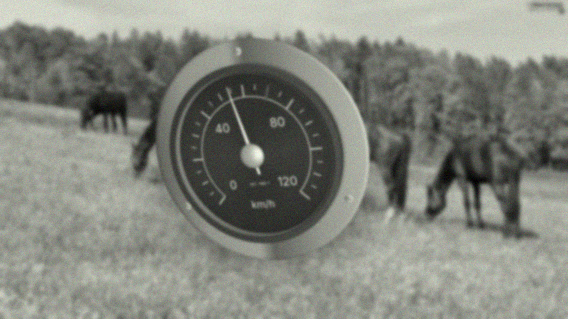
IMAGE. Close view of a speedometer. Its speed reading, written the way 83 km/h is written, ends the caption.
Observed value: 55 km/h
